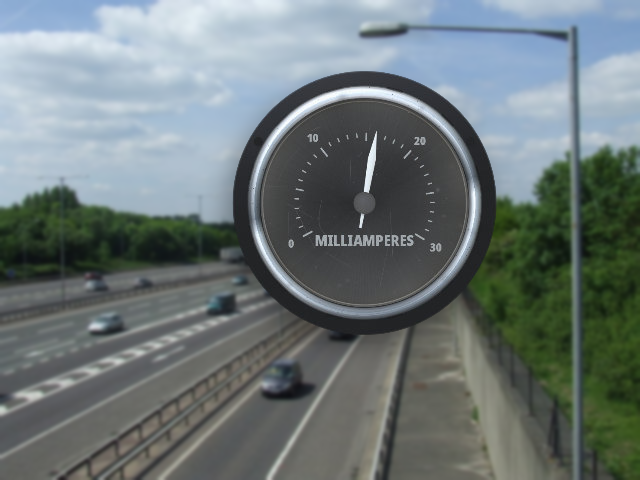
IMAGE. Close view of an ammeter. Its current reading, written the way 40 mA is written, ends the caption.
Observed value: 16 mA
